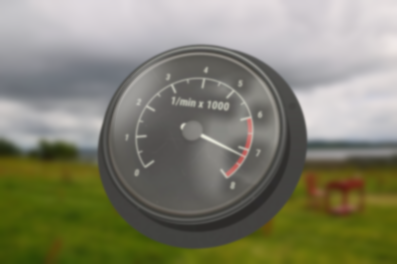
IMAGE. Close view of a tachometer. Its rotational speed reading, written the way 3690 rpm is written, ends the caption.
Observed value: 7250 rpm
